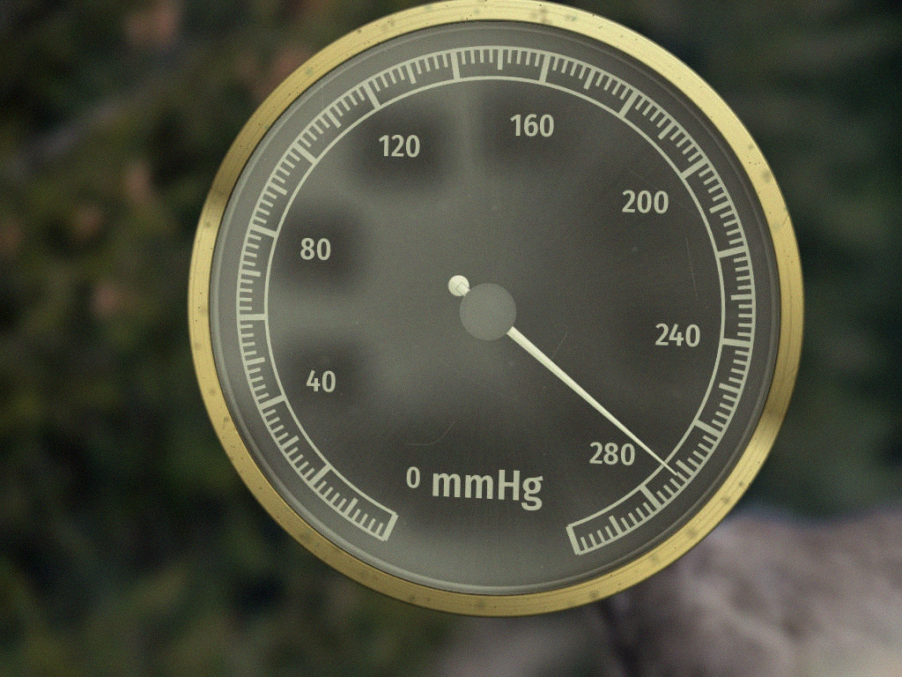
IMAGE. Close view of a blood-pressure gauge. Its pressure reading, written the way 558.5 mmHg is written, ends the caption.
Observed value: 272 mmHg
